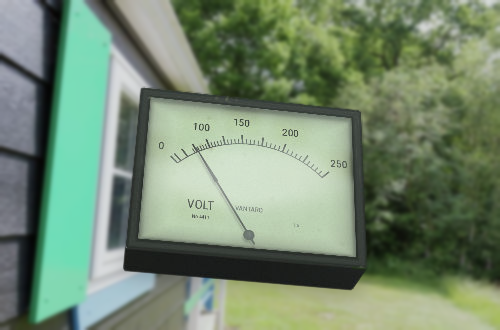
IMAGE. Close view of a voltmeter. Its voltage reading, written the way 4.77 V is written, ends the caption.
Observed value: 75 V
